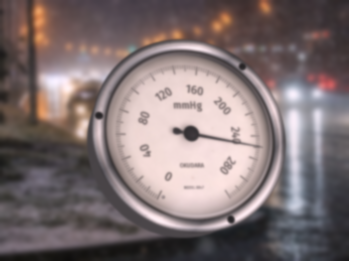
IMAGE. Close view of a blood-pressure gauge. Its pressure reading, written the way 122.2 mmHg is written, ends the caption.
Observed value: 250 mmHg
